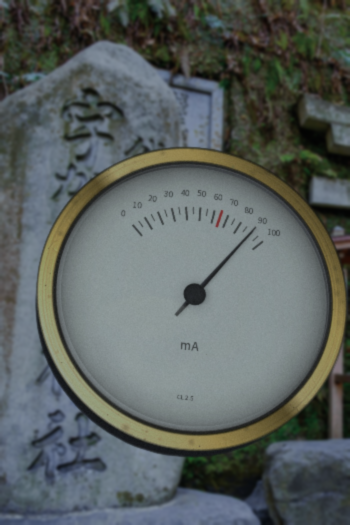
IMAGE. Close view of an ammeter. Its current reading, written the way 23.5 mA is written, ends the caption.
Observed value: 90 mA
